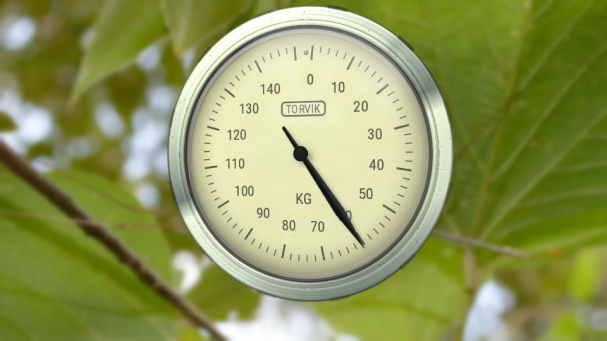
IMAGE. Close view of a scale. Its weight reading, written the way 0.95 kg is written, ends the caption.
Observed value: 60 kg
